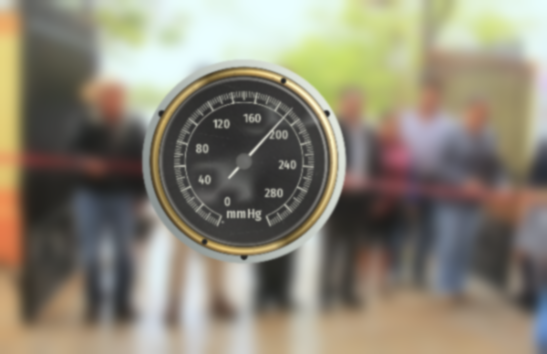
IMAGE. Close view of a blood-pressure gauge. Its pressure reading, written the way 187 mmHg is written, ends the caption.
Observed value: 190 mmHg
